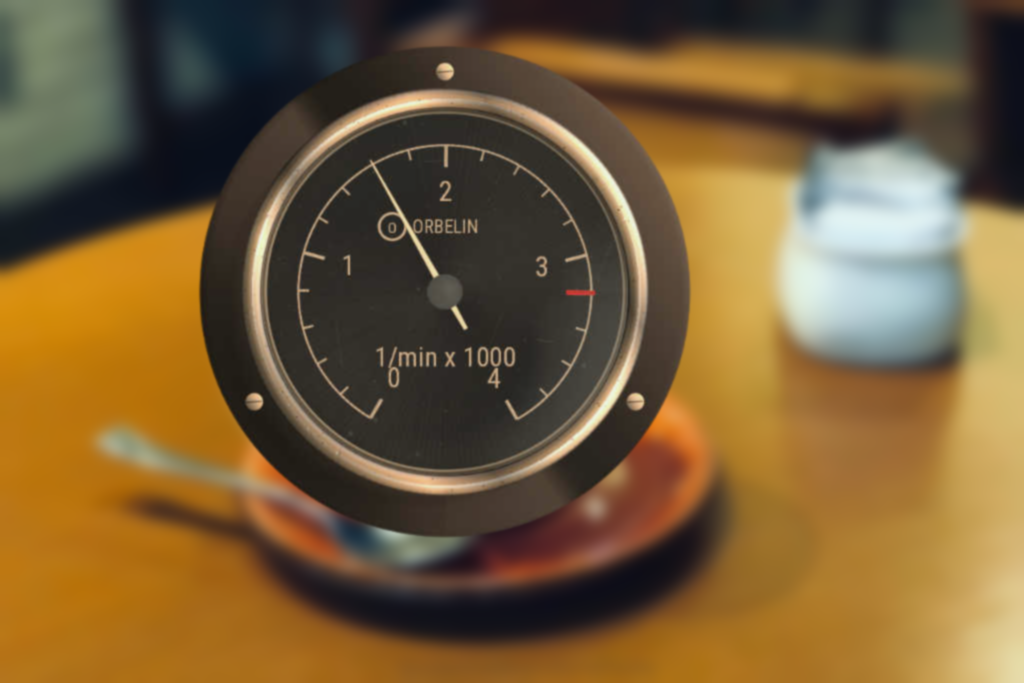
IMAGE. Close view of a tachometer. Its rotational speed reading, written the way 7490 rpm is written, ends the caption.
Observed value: 1600 rpm
